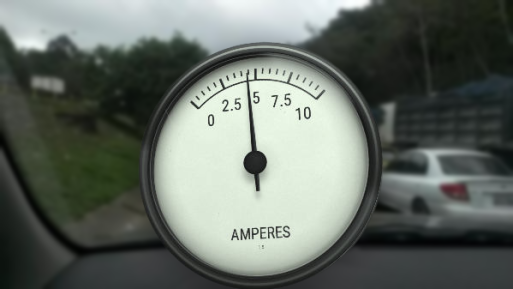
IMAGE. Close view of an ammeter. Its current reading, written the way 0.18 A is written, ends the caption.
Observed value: 4.5 A
